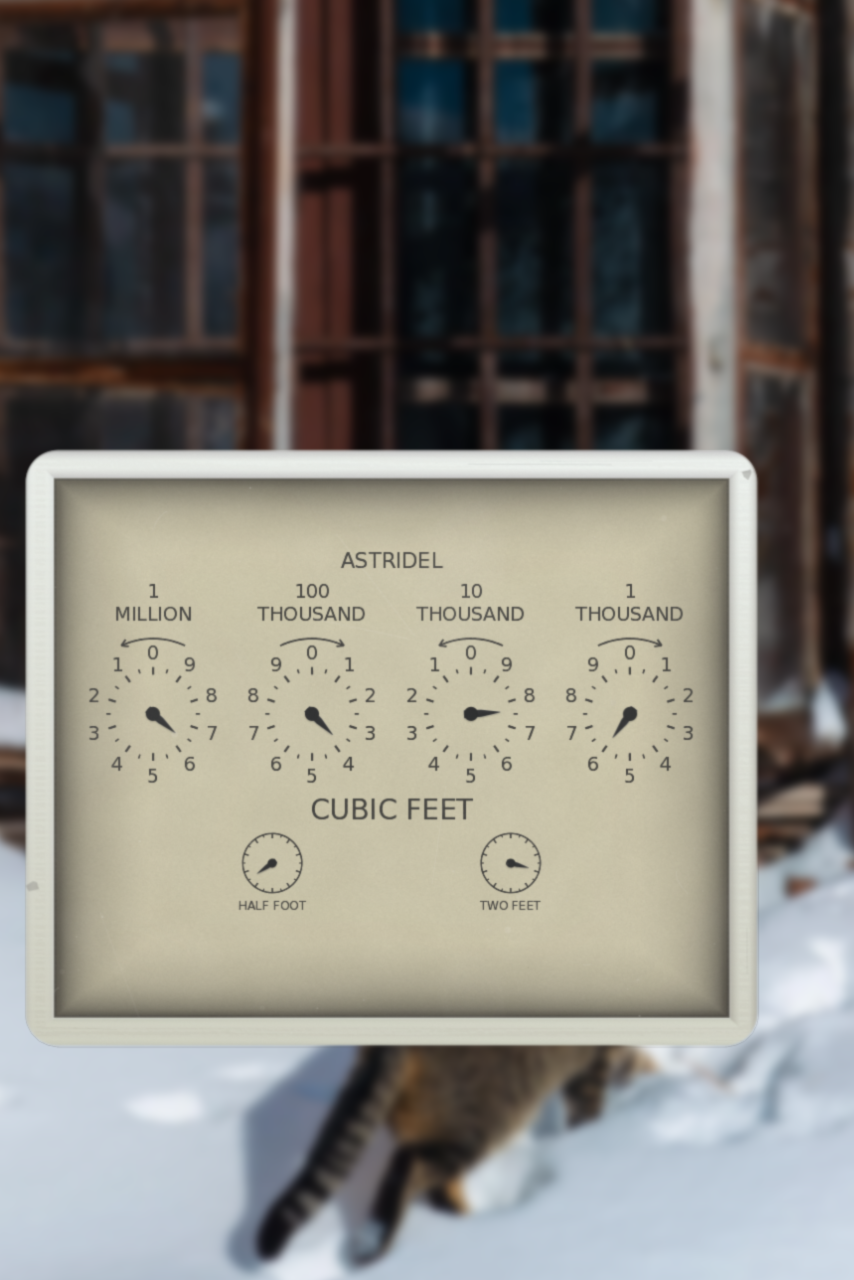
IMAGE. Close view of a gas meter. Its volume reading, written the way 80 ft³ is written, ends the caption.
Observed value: 637600 ft³
